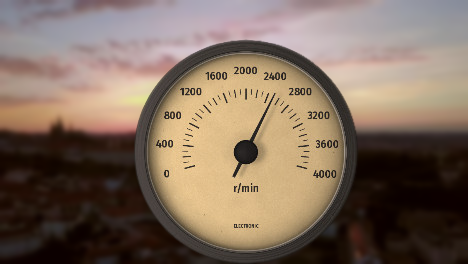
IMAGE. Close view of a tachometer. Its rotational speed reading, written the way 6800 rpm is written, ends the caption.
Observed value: 2500 rpm
